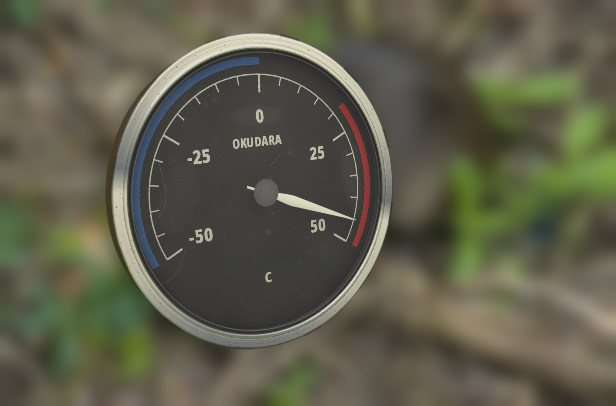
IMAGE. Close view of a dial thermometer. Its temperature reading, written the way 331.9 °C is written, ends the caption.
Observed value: 45 °C
